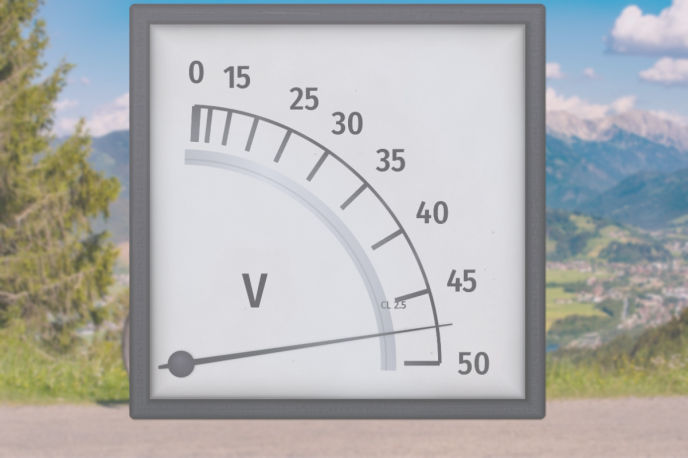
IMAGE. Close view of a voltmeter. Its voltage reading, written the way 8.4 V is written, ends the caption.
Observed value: 47.5 V
